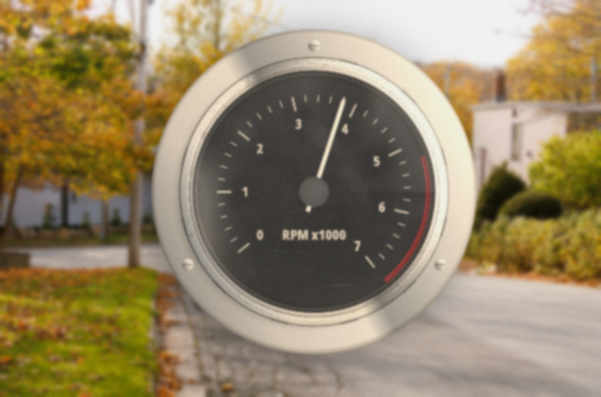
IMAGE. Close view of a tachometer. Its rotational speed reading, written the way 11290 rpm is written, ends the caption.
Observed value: 3800 rpm
